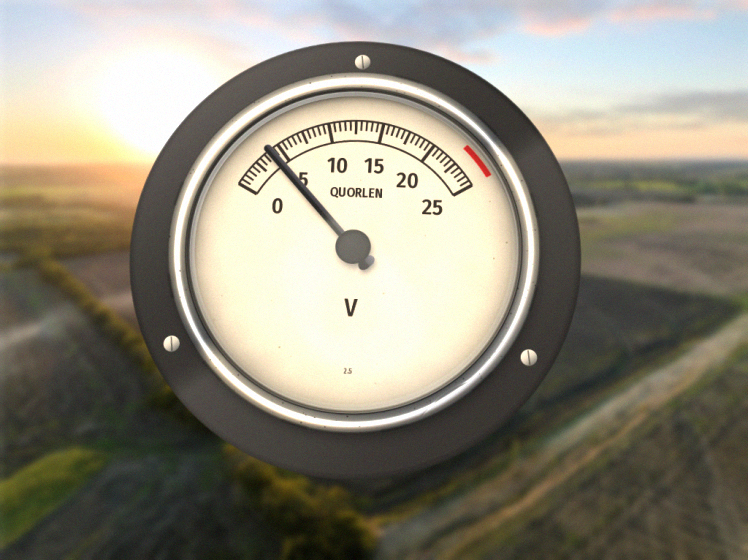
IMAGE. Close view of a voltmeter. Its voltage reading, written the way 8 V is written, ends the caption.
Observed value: 4 V
